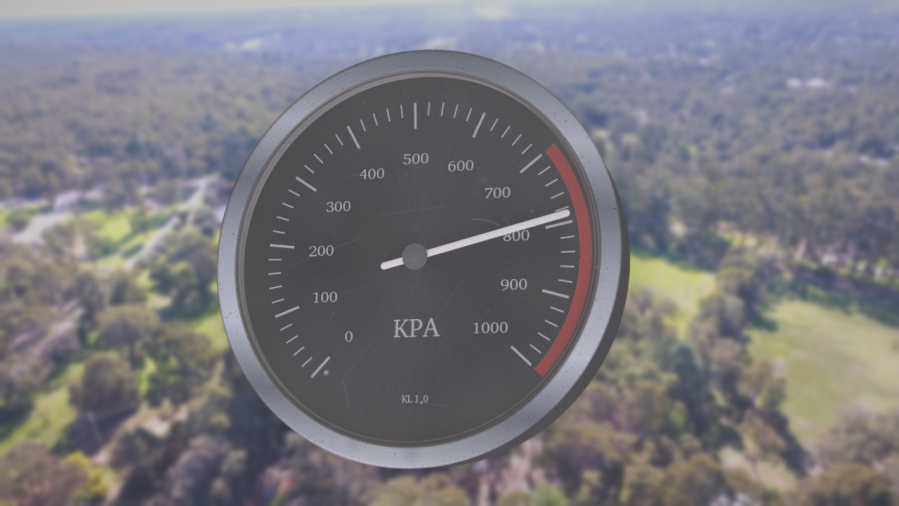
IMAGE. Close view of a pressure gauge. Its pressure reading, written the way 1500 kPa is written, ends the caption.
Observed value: 790 kPa
